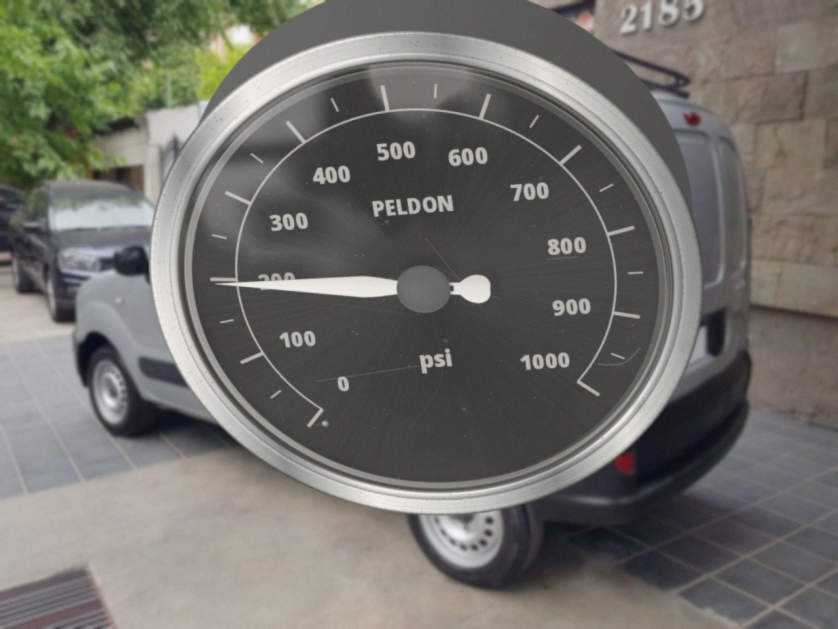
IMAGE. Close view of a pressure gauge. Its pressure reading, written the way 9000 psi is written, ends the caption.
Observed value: 200 psi
